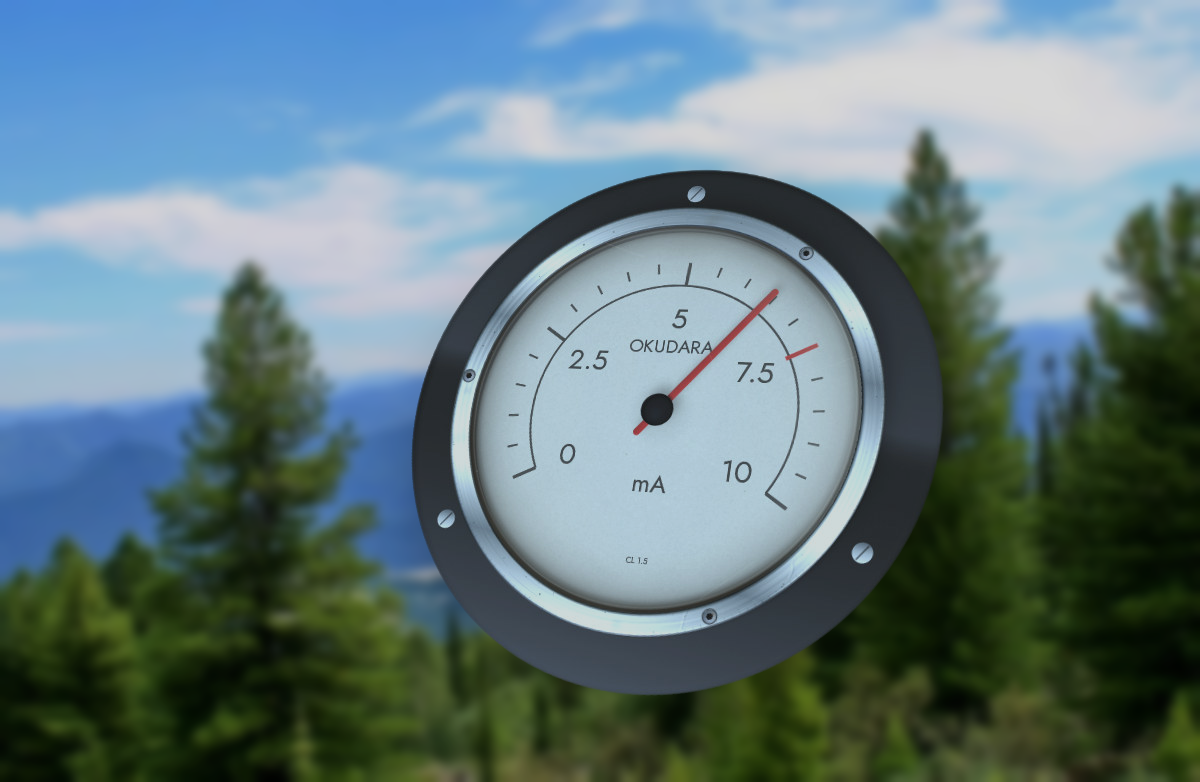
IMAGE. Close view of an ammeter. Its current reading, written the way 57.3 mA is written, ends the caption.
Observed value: 6.5 mA
